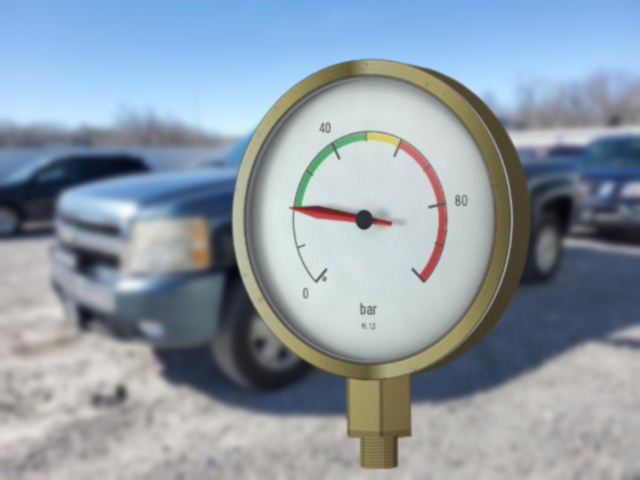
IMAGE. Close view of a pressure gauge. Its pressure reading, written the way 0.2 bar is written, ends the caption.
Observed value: 20 bar
